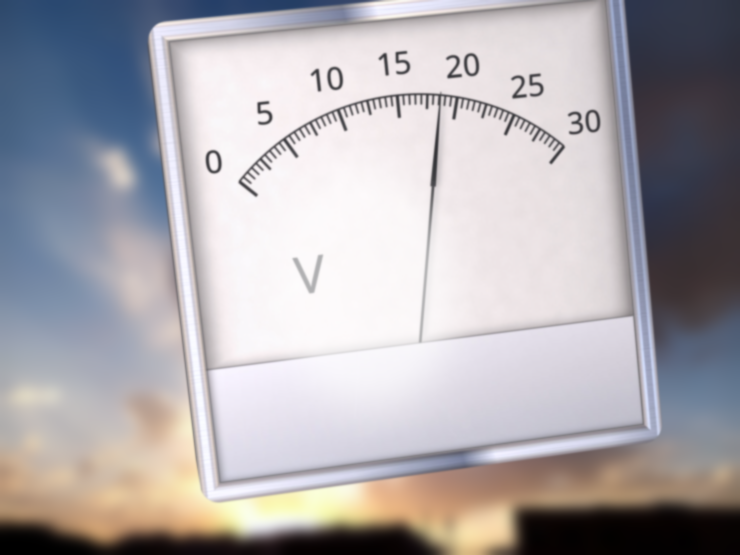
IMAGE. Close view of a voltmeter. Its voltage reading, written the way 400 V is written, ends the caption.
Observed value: 18.5 V
